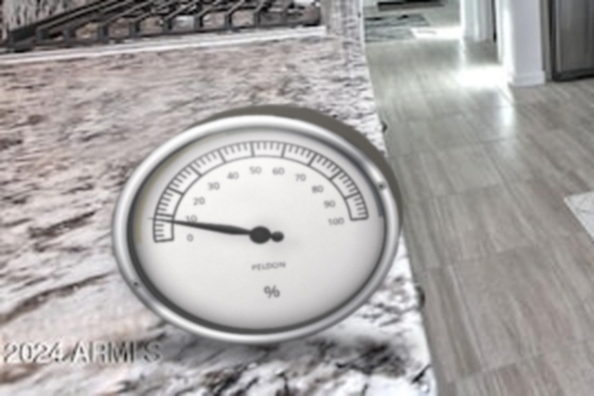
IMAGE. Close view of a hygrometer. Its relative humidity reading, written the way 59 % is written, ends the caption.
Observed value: 10 %
